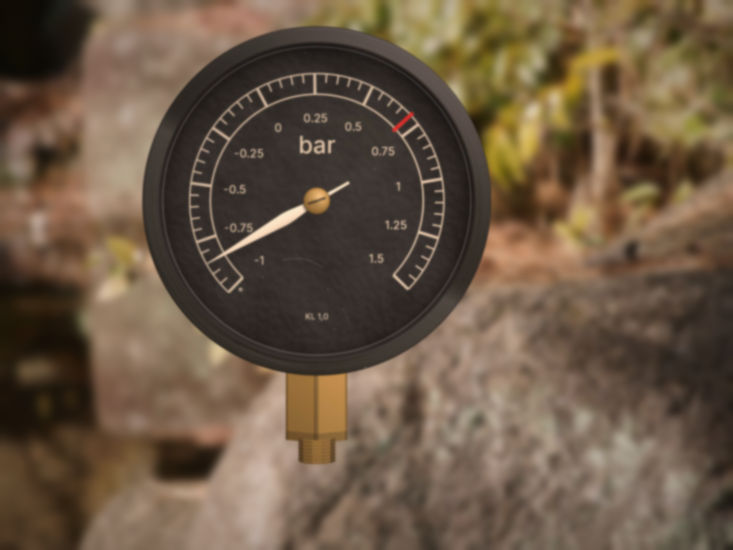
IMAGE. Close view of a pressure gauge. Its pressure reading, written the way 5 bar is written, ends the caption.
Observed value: -0.85 bar
